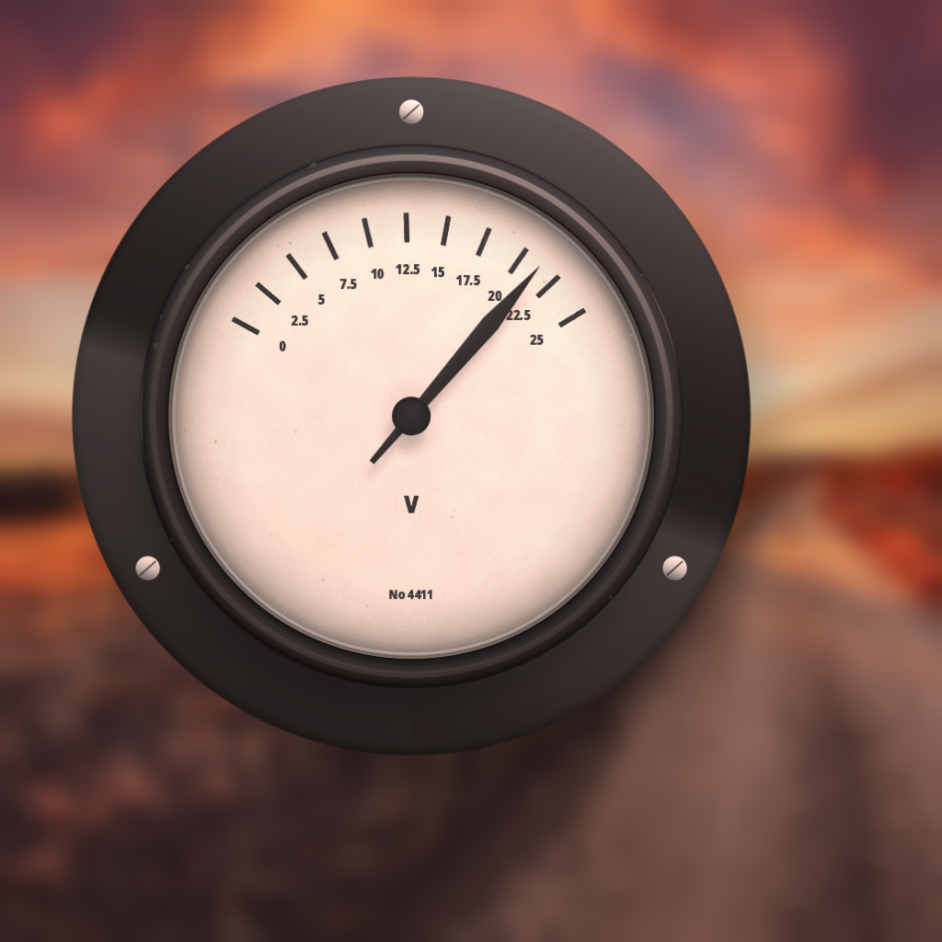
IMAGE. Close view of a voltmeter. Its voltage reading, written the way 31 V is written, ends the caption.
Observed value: 21.25 V
